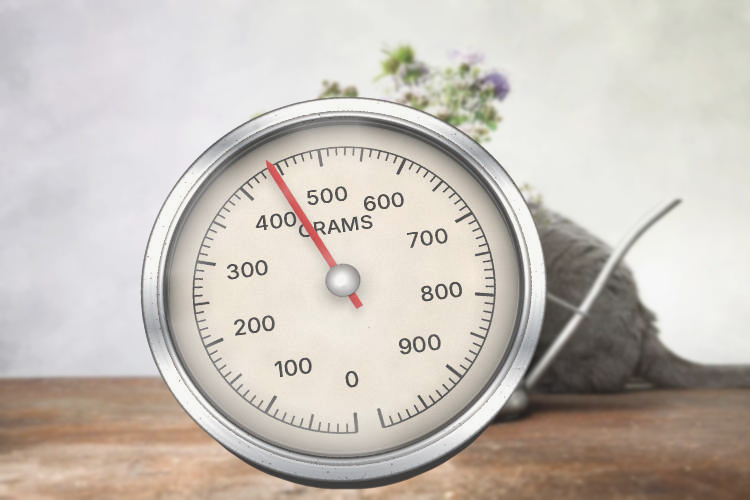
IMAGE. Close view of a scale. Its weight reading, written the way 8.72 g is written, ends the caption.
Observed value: 440 g
